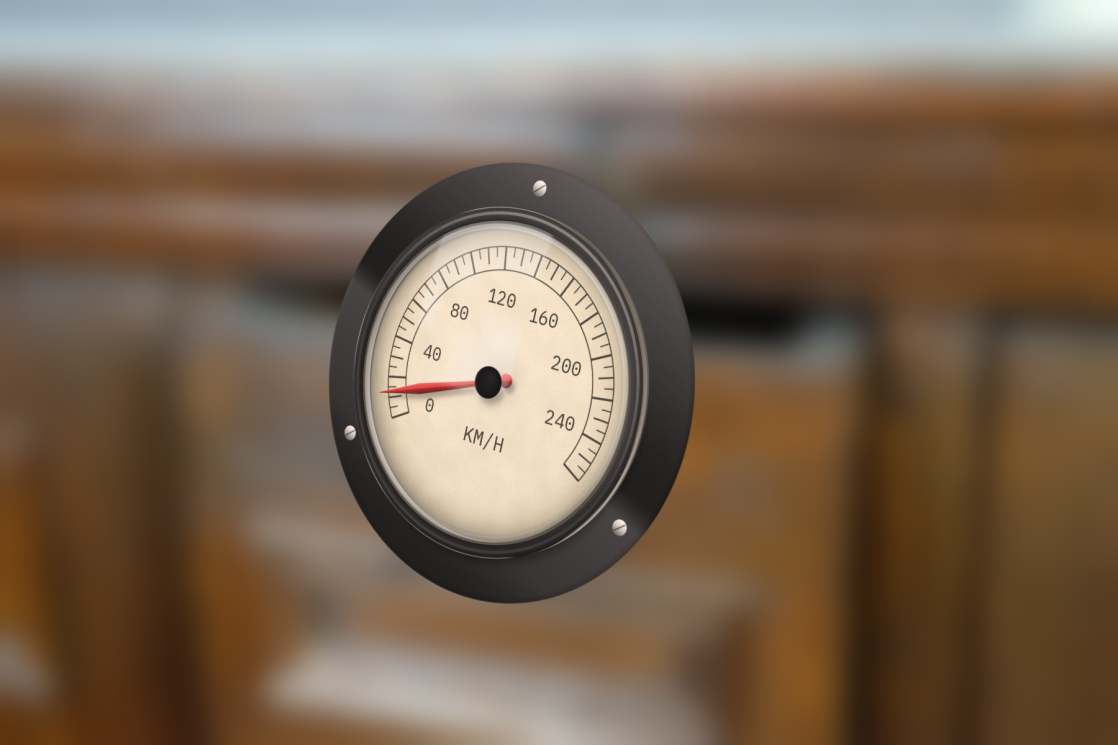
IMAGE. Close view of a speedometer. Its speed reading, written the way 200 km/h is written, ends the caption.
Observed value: 12.5 km/h
